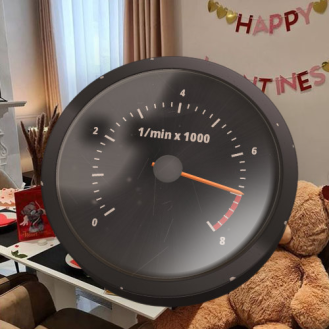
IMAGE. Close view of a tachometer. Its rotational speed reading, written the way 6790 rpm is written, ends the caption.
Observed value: 7000 rpm
